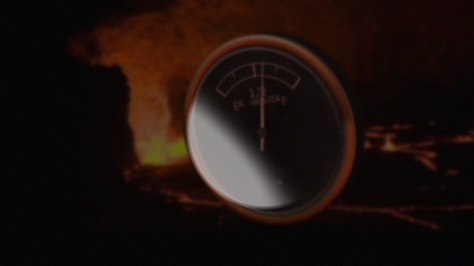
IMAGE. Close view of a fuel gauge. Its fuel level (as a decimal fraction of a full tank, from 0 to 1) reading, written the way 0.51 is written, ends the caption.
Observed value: 0.625
